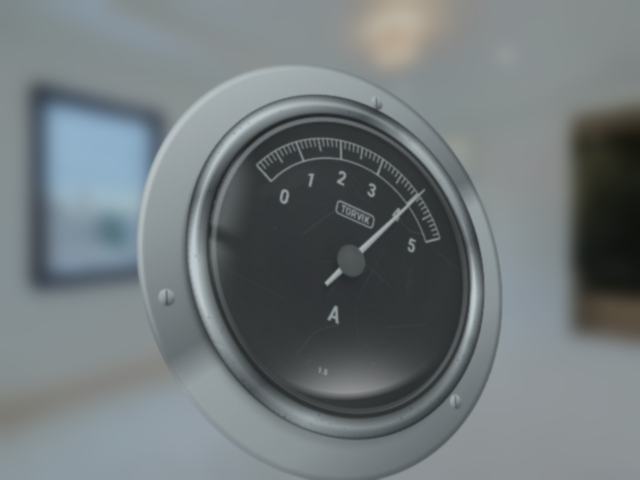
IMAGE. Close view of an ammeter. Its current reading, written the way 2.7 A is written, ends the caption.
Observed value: 4 A
